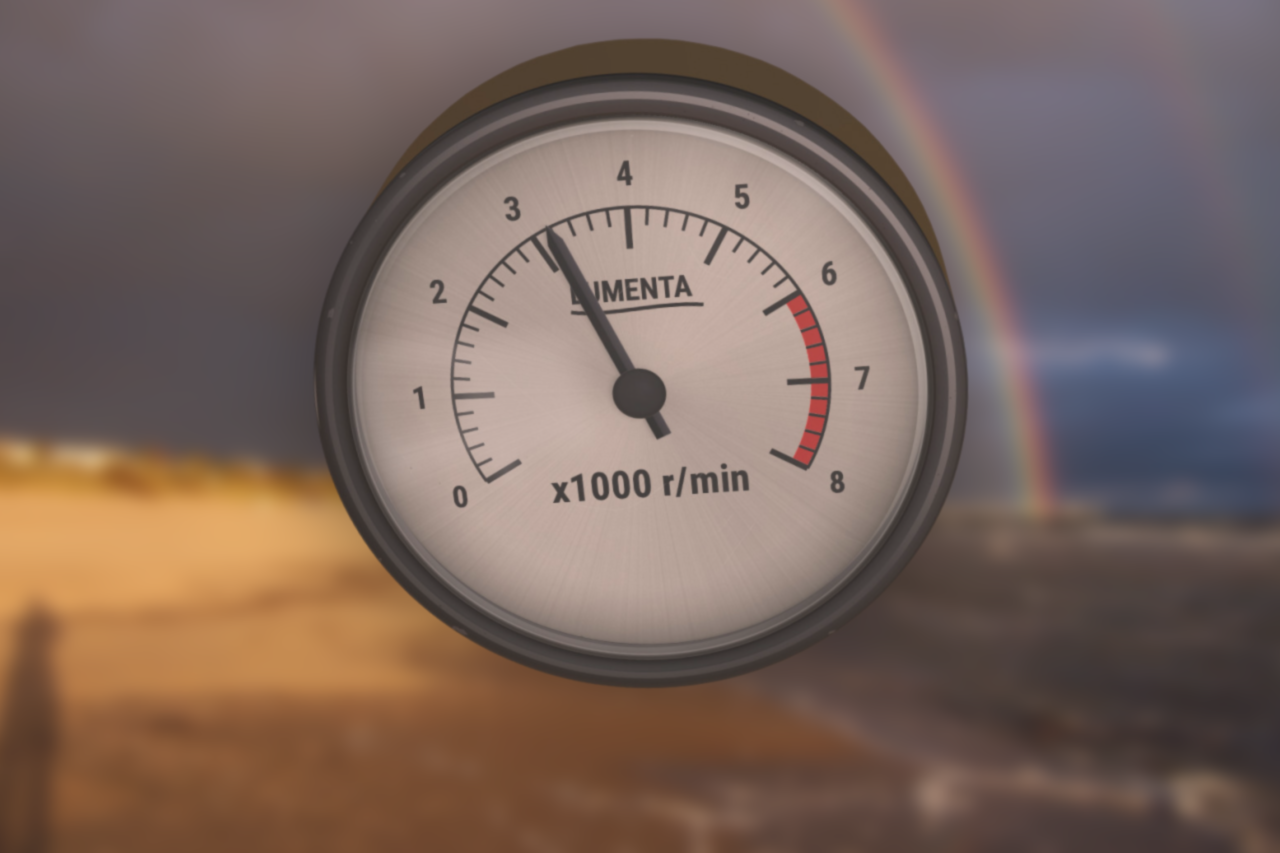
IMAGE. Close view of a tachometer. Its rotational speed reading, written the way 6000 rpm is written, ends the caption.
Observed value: 3200 rpm
